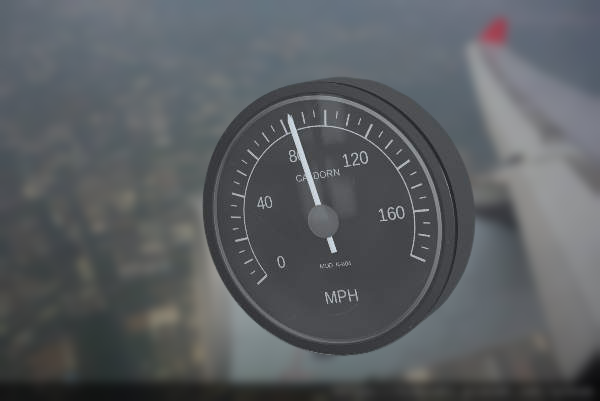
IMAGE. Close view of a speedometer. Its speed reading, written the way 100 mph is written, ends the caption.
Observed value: 85 mph
